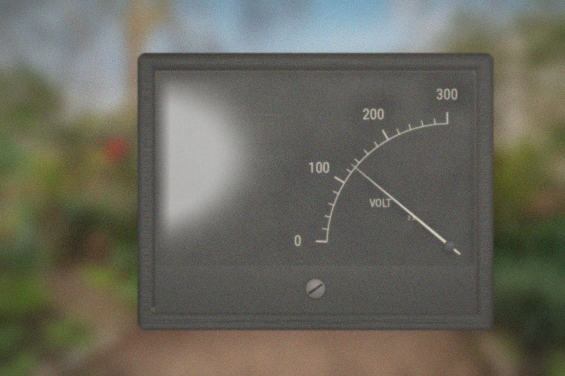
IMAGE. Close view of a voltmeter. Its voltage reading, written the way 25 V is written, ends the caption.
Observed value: 130 V
